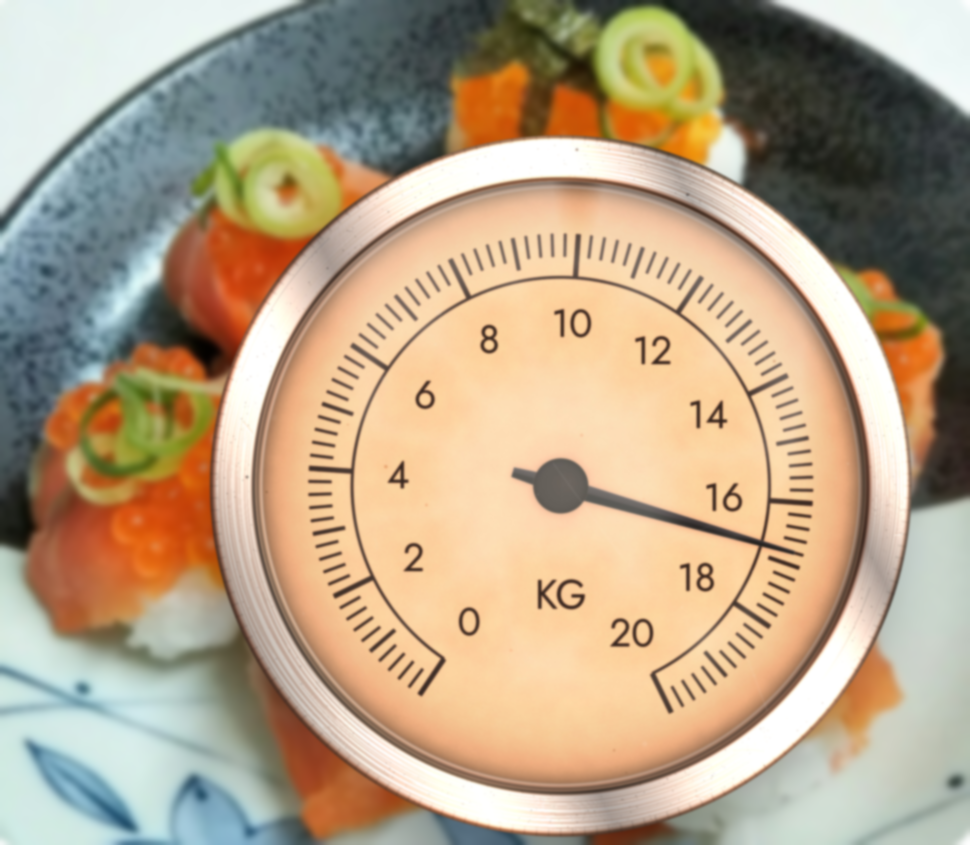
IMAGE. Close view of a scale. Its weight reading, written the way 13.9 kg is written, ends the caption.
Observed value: 16.8 kg
